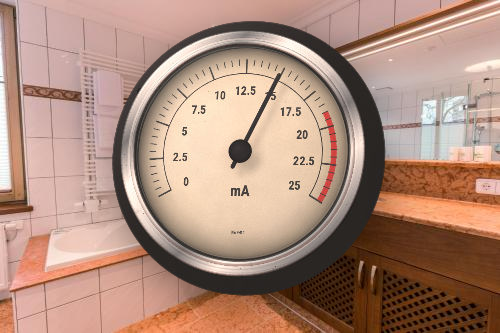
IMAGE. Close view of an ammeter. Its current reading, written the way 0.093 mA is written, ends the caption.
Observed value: 15 mA
